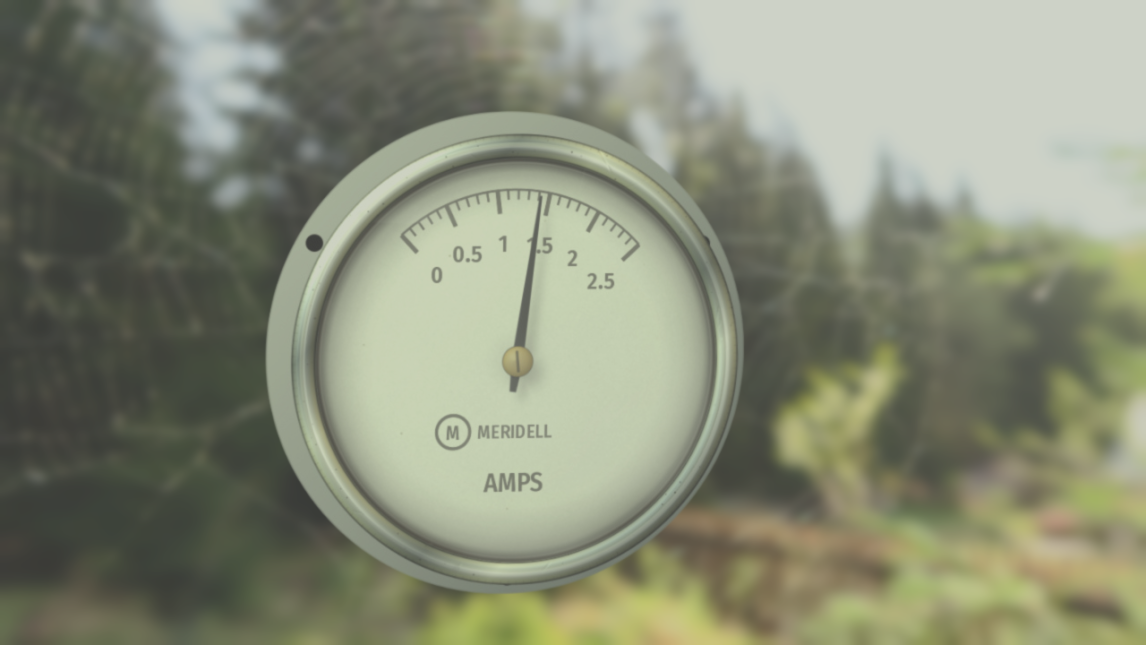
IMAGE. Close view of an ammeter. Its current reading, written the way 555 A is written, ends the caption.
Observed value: 1.4 A
